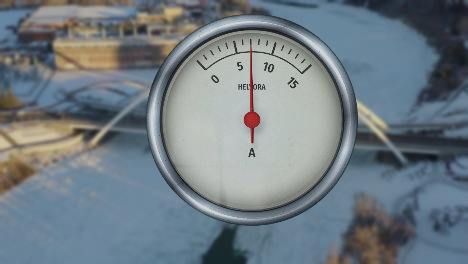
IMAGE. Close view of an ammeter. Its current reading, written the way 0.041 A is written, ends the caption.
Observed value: 7 A
